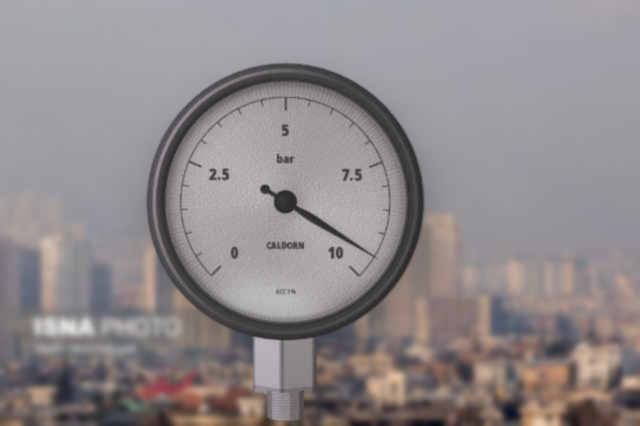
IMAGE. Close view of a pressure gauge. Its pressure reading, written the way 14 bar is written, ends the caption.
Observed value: 9.5 bar
